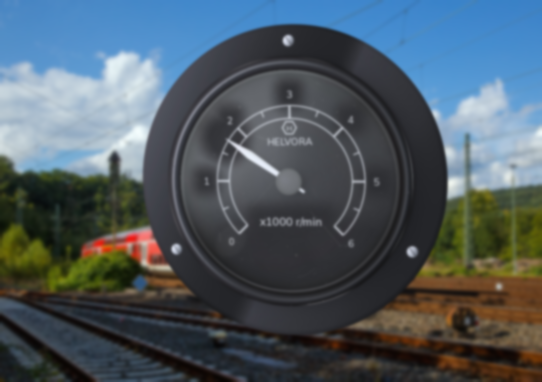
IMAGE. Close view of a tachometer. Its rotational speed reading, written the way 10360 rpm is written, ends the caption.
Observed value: 1750 rpm
